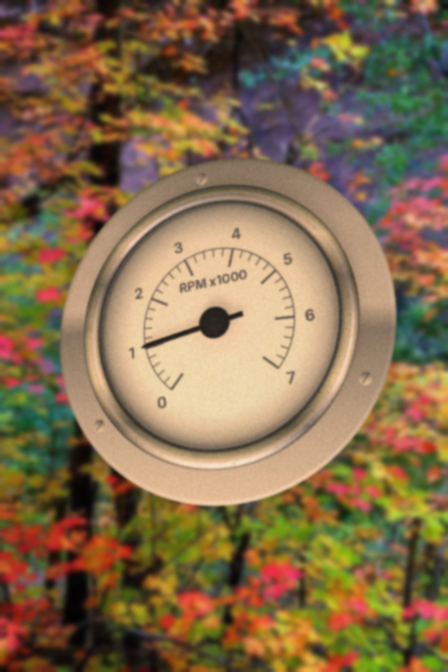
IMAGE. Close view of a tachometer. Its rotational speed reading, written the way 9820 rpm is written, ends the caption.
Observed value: 1000 rpm
